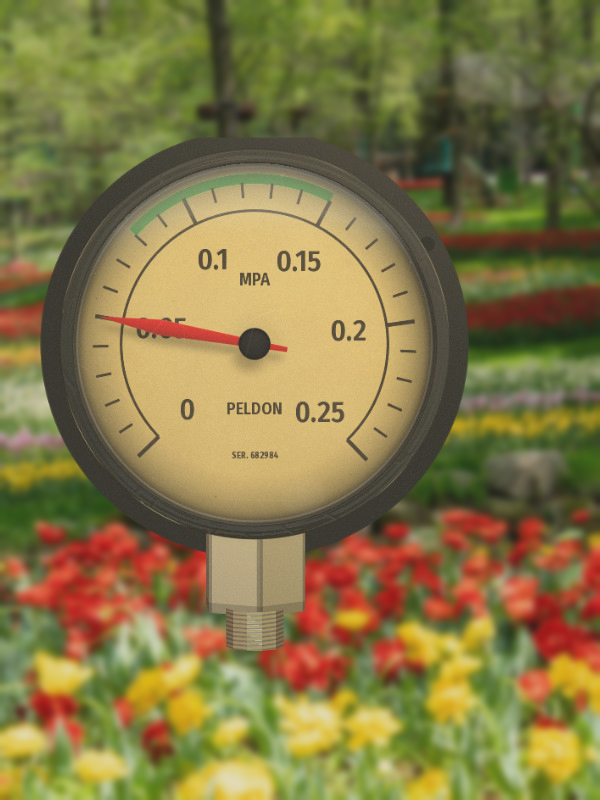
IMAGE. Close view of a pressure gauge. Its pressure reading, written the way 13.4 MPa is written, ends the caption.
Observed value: 0.05 MPa
